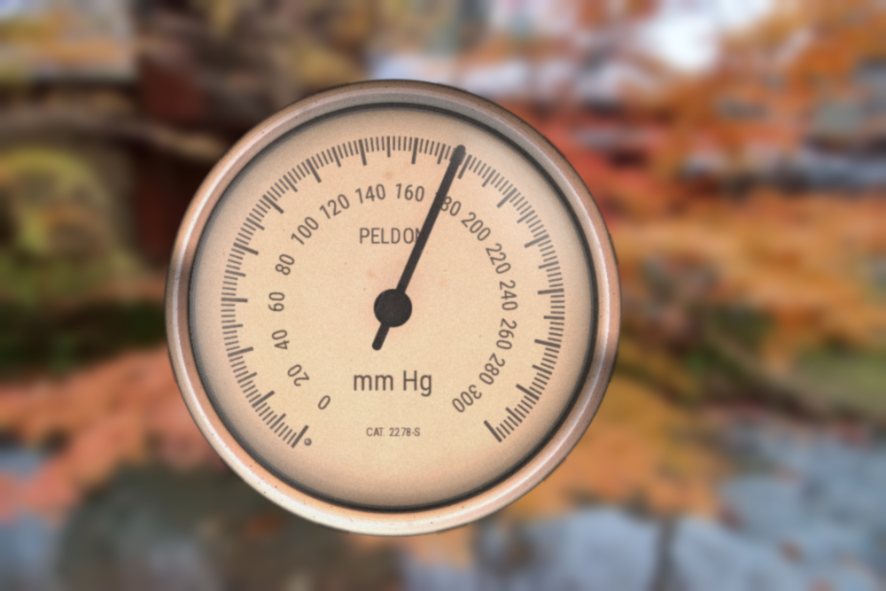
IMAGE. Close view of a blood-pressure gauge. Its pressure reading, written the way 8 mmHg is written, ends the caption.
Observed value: 176 mmHg
